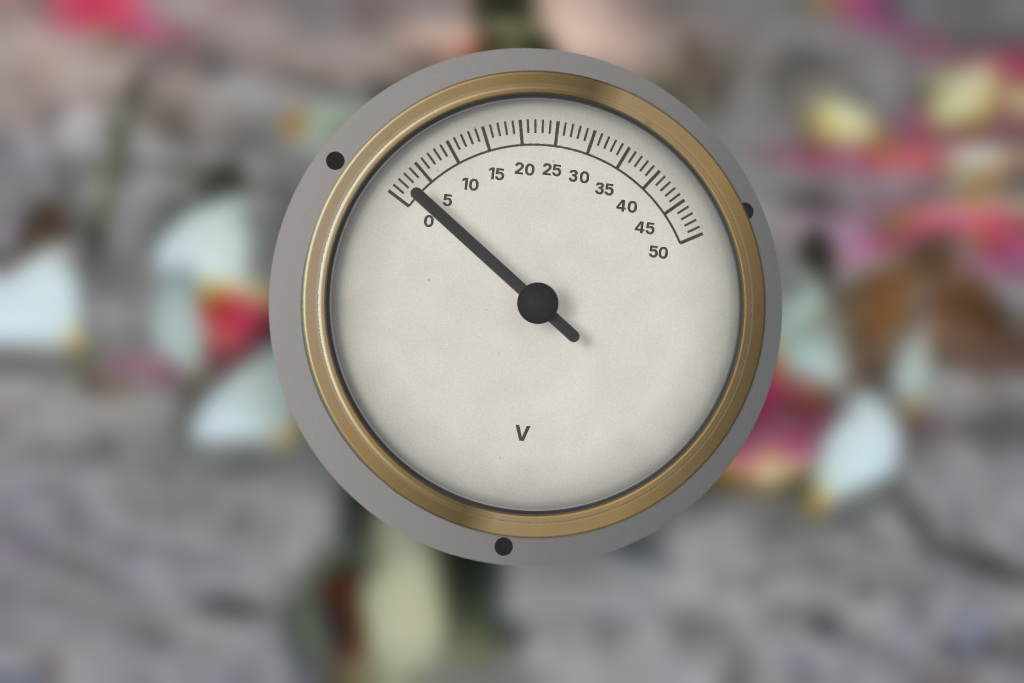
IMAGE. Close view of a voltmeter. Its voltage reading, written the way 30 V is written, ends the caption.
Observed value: 2 V
